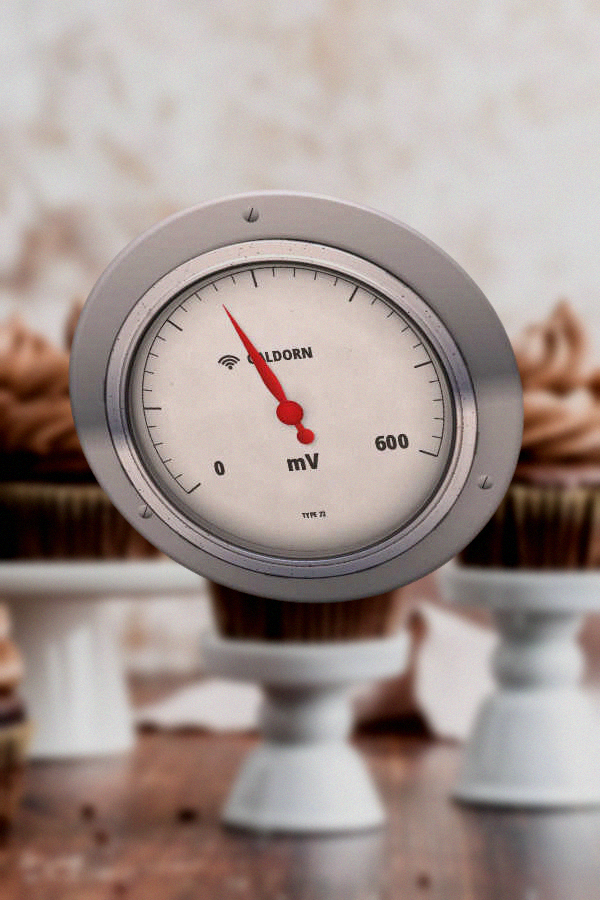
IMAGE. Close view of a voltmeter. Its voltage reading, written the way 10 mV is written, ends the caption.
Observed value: 260 mV
